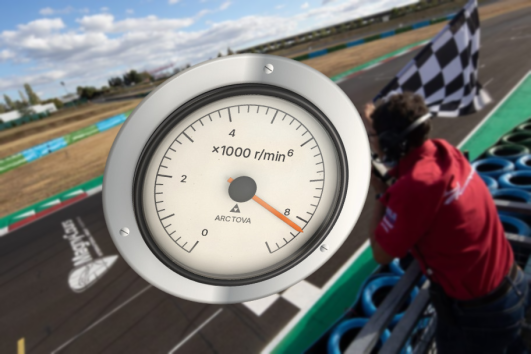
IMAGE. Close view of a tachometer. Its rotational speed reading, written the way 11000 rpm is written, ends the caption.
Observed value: 8200 rpm
